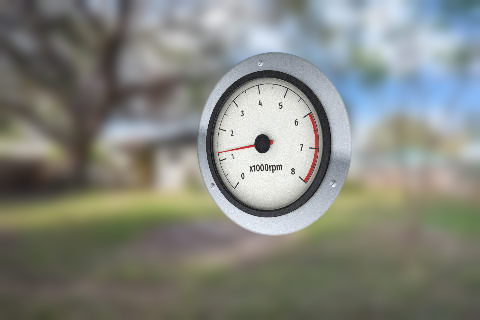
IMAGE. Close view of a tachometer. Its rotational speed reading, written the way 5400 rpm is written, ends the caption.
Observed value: 1250 rpm
